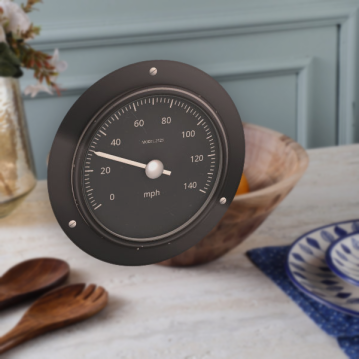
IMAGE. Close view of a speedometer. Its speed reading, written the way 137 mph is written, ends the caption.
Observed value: 30 mph
